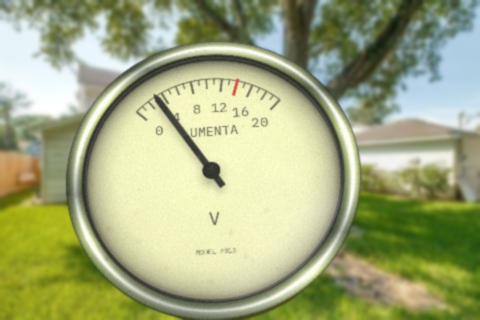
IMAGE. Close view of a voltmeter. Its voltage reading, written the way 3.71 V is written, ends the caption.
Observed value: 3 V
